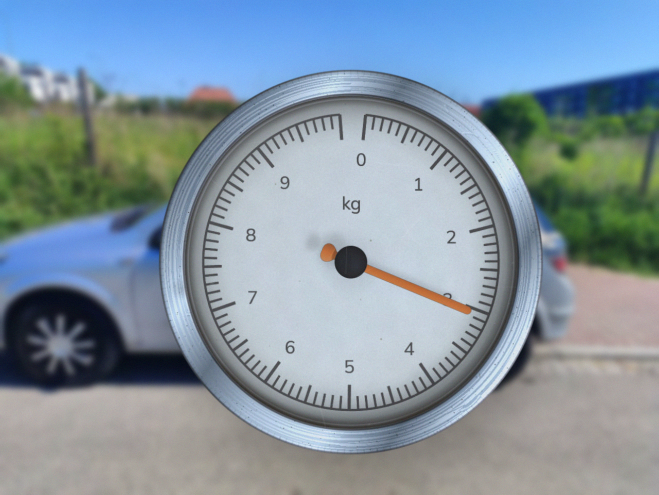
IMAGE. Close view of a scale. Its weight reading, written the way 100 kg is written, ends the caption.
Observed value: 3.05 kg
